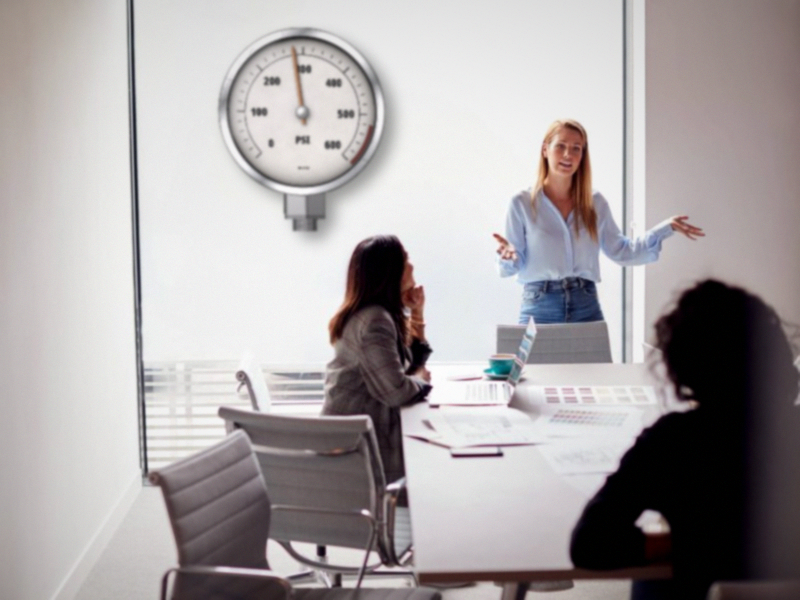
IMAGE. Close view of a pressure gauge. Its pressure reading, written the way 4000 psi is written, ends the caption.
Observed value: 280 psi
